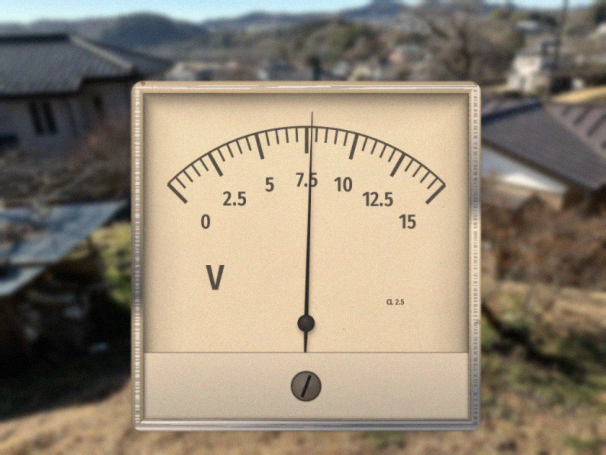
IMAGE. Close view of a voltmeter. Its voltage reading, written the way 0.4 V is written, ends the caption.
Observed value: 7.75 V
